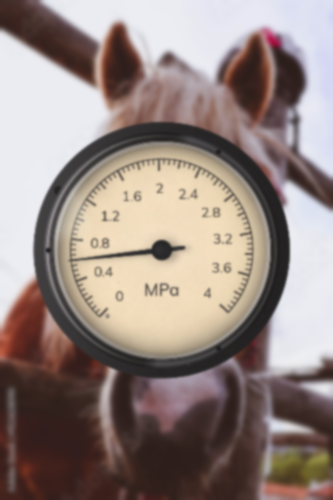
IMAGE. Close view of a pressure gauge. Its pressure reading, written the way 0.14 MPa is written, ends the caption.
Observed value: 0.6 MPa
